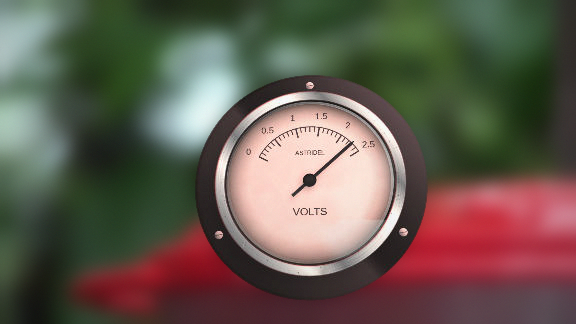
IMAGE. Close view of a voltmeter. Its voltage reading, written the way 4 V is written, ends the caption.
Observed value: 2.3 V
